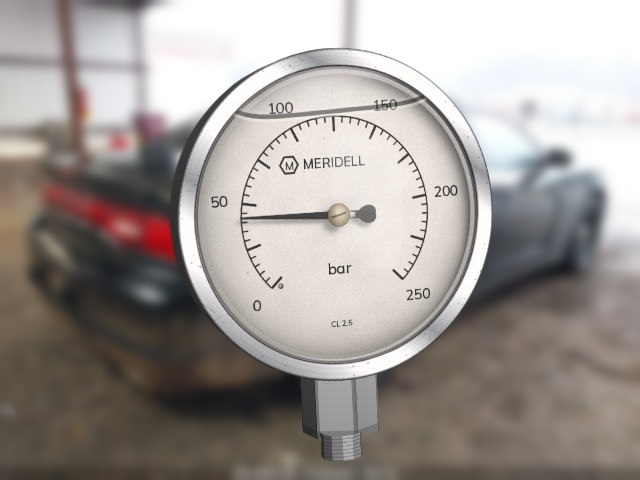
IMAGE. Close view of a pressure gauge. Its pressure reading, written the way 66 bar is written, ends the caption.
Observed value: 42.5 bar
